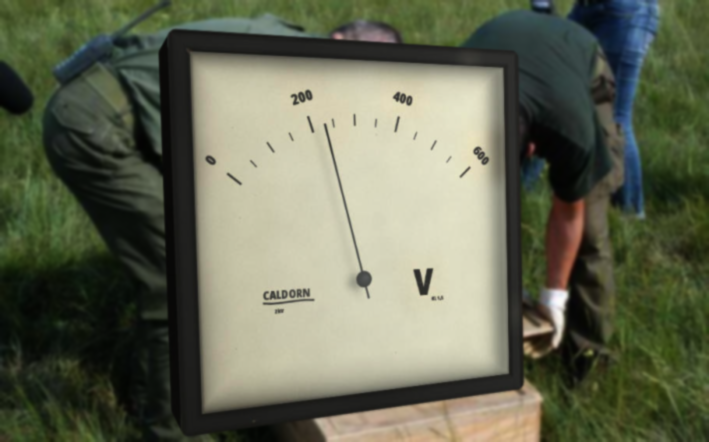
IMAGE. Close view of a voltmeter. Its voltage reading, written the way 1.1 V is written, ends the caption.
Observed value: 225 V
